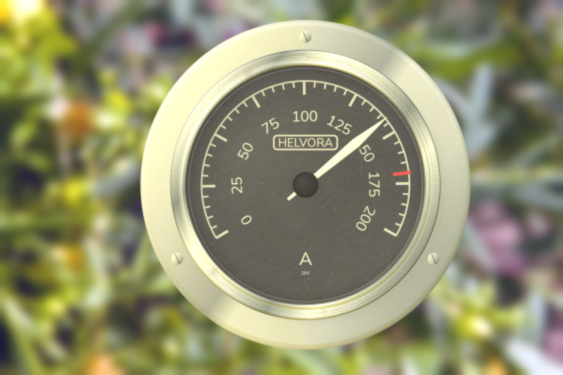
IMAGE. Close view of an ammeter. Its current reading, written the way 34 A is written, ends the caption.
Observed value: 142.5 A
